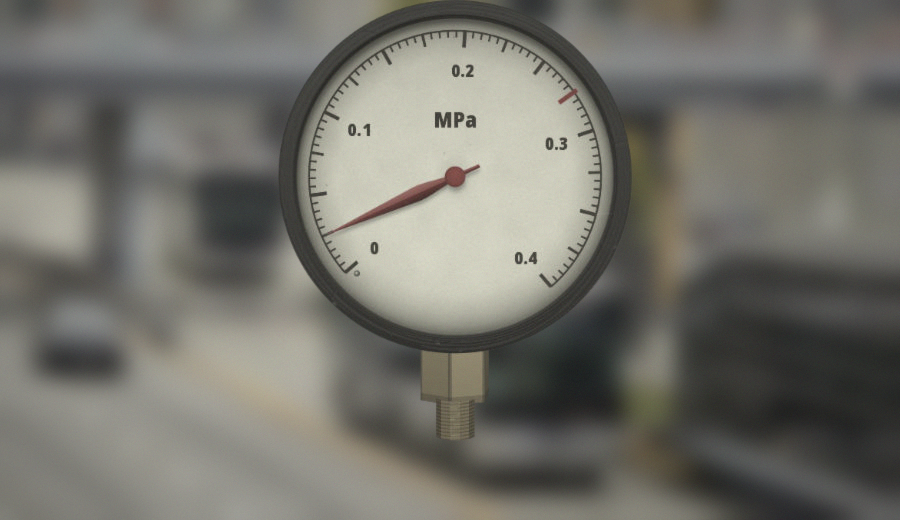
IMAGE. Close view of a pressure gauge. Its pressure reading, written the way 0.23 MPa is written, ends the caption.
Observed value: 0.025 MPa
